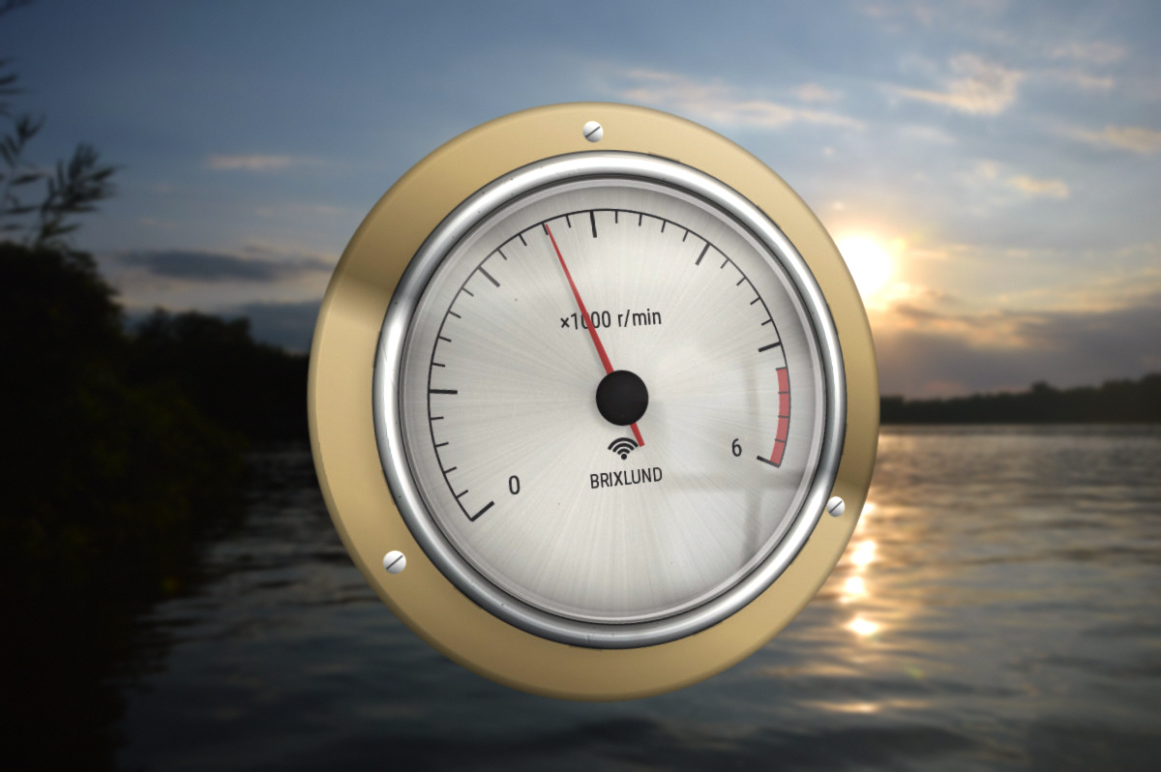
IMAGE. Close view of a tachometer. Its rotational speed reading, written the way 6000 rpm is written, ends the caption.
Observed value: 2600 rpm
